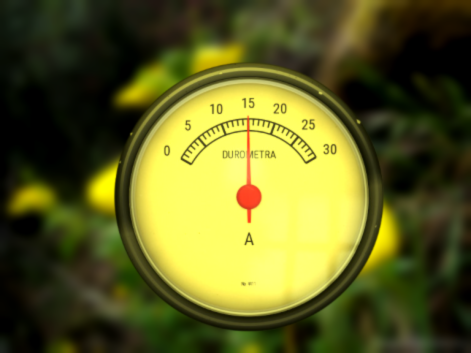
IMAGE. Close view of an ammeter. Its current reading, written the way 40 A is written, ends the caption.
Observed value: 15 A
